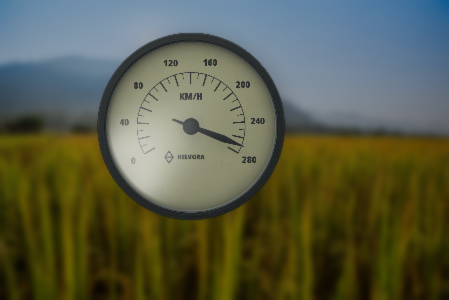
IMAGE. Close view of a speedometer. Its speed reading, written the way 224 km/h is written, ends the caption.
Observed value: 270 km/h
